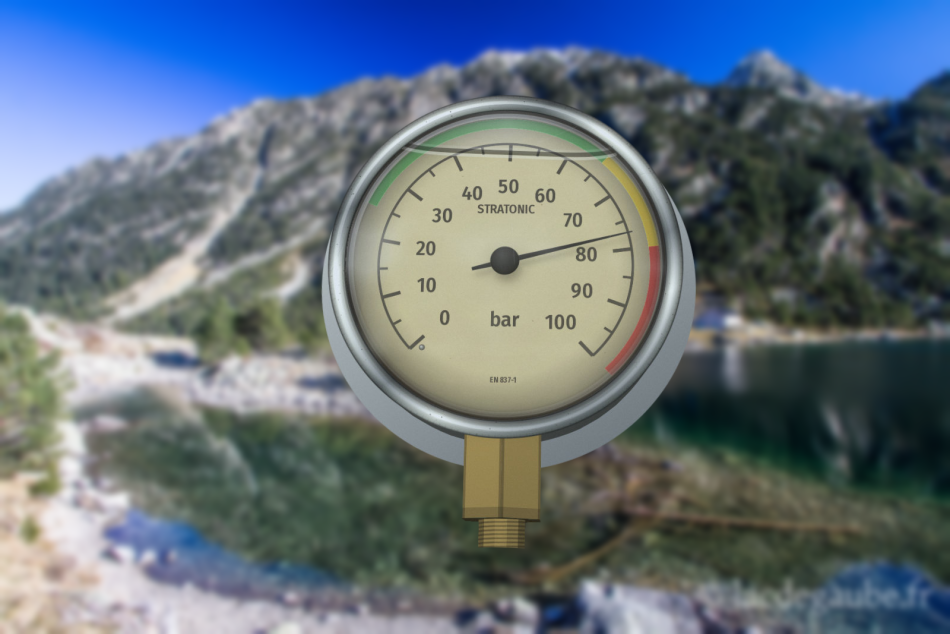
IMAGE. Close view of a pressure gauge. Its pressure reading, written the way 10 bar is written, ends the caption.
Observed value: 77.5 bar
